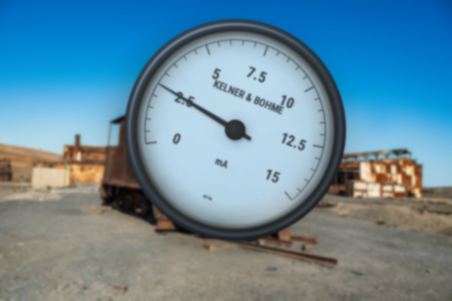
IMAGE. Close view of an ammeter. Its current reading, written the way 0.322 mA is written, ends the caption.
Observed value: 2.5 mA
